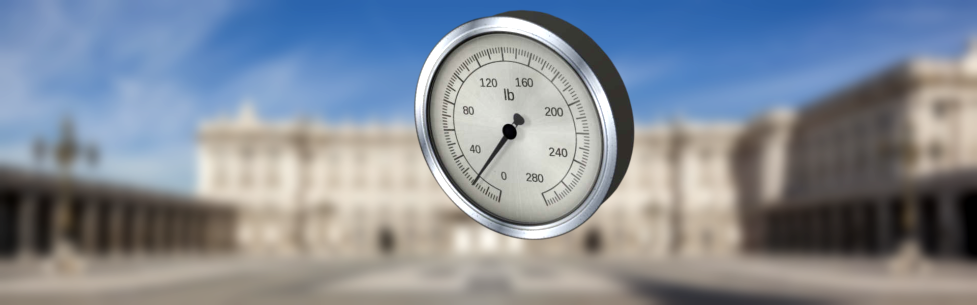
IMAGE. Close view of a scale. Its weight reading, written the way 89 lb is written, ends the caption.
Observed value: 20 lb
